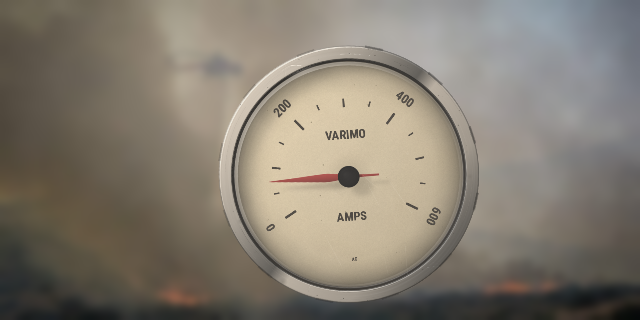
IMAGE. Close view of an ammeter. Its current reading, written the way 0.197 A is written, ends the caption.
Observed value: 75 A
